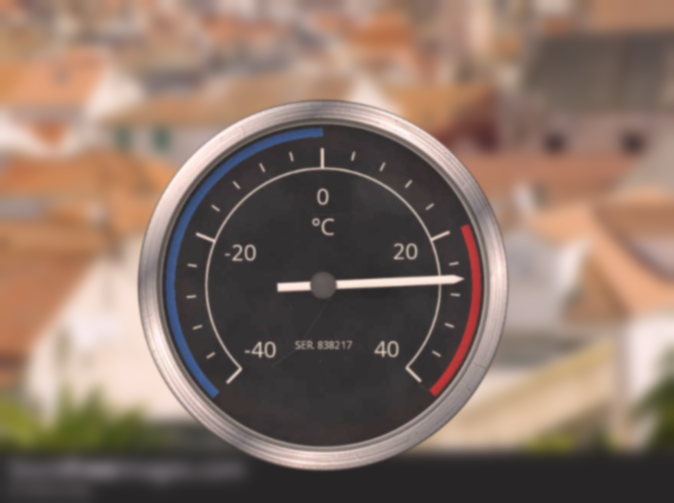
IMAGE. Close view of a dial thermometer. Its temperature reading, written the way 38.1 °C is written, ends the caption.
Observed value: 26 °C
